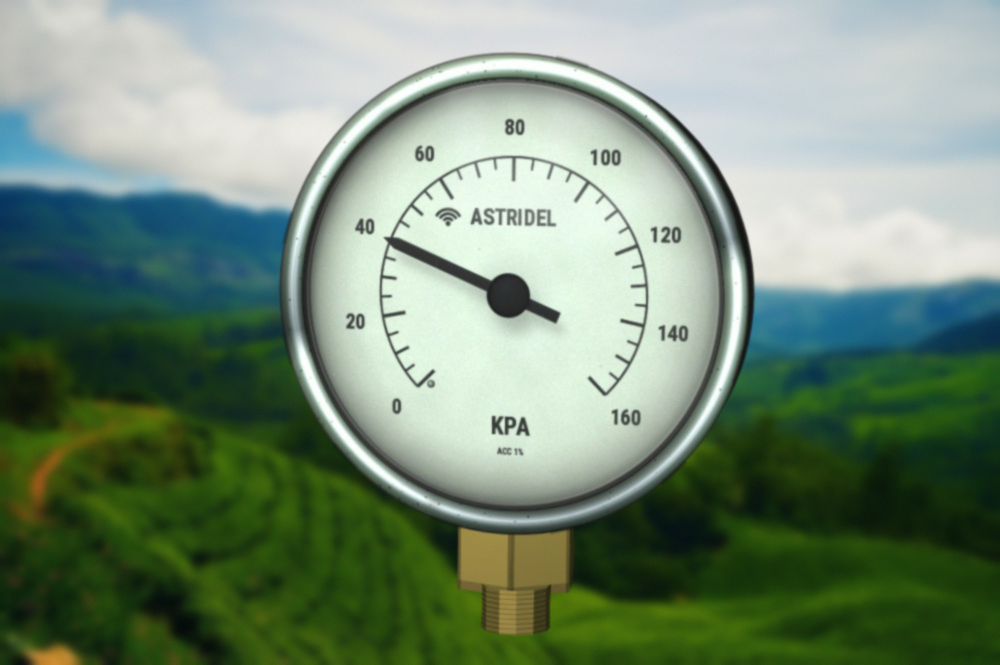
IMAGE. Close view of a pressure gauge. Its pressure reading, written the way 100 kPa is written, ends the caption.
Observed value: 40 kPa
